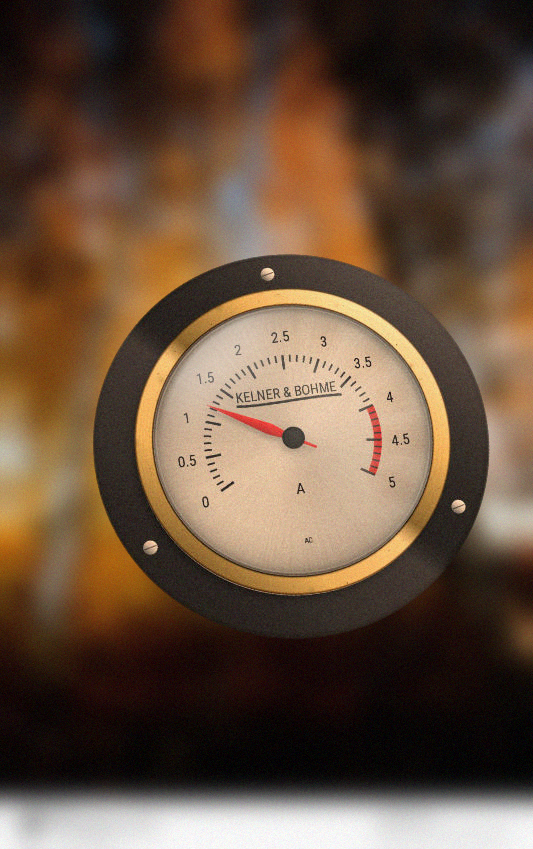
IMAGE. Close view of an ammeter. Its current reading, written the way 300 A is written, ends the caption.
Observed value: 1.2 A
